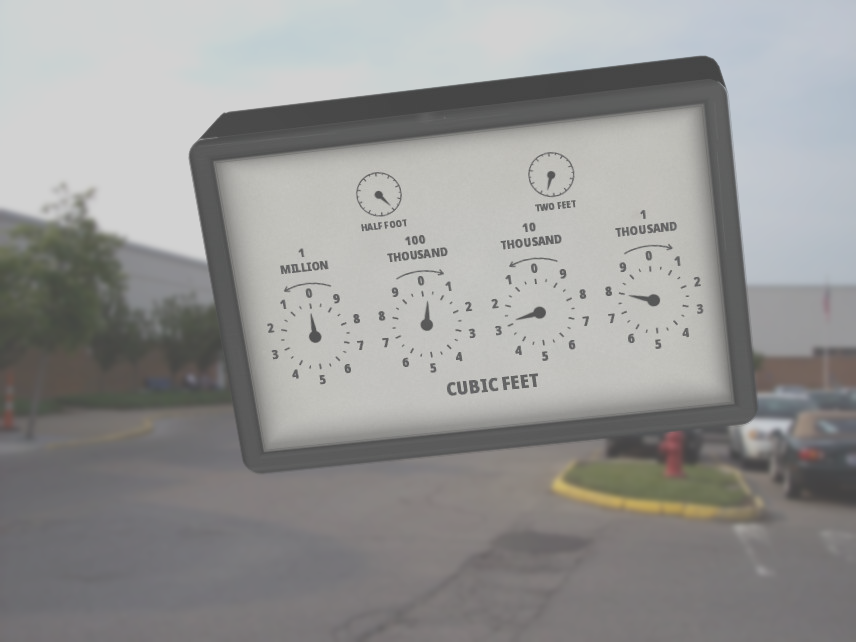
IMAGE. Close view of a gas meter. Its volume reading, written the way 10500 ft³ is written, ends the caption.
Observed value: 2800 ft³
